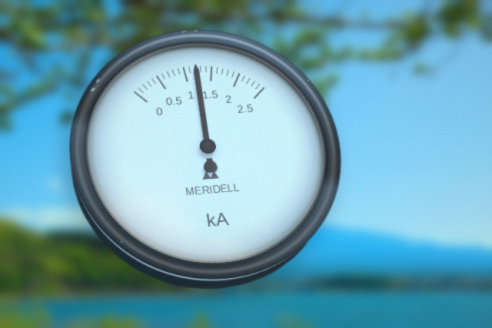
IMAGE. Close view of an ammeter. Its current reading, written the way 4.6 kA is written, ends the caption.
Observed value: 1.2 kA
